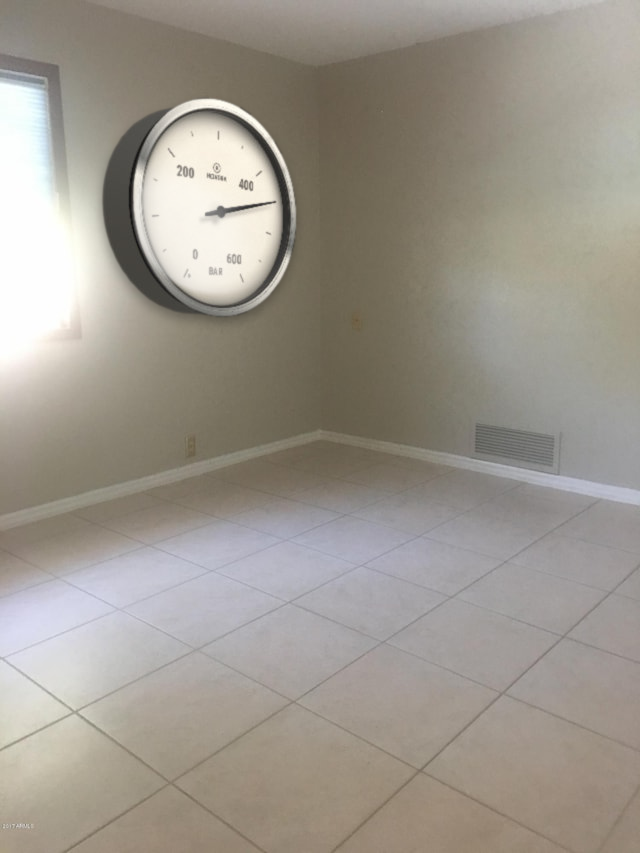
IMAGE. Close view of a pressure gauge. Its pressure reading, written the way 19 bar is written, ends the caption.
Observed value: 450 bar
